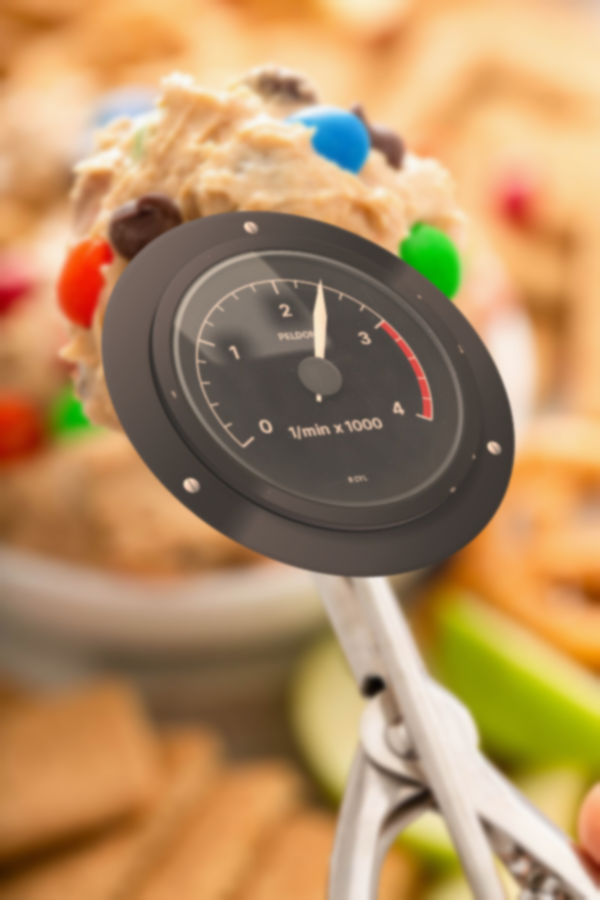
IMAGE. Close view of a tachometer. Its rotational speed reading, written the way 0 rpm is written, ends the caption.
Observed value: 2400 rpm
